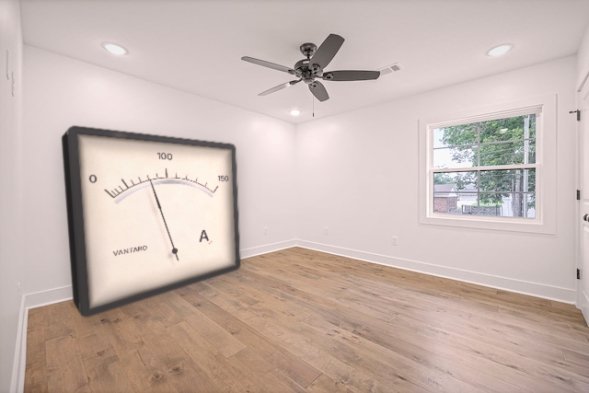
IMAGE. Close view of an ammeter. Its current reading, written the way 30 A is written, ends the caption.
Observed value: 80 A
